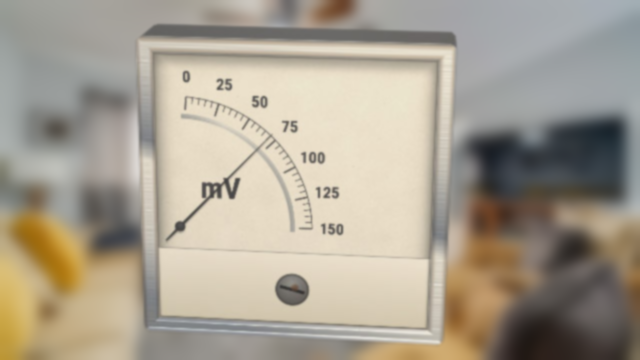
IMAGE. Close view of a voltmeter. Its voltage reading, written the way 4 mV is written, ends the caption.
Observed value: 70 mV
